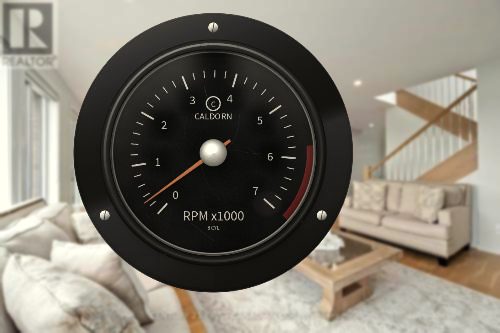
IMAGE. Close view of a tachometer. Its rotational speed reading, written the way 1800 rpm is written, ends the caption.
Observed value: 300 rpm
